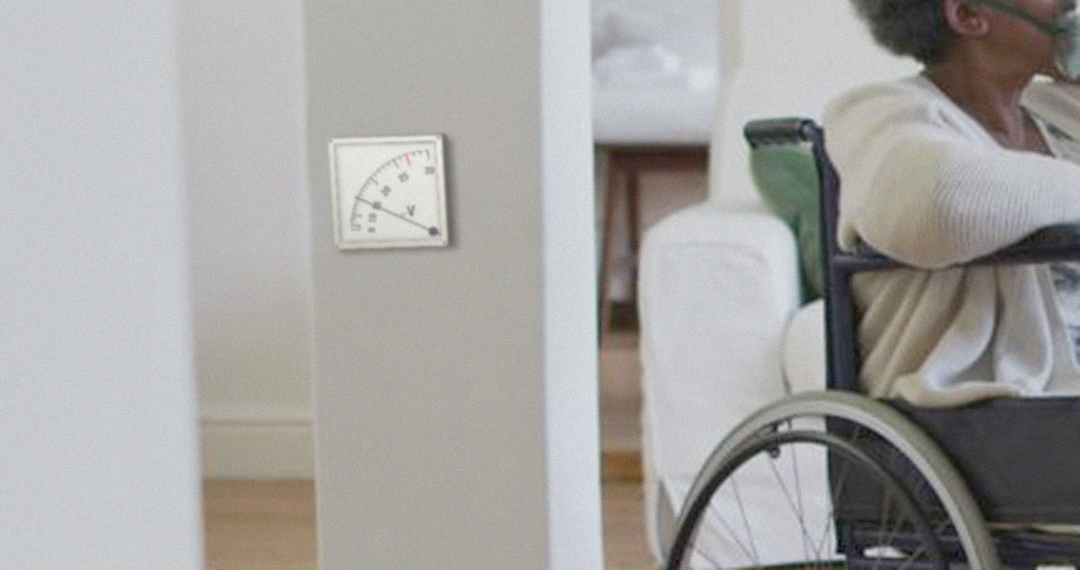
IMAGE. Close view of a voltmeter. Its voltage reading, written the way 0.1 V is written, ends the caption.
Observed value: 15 V
